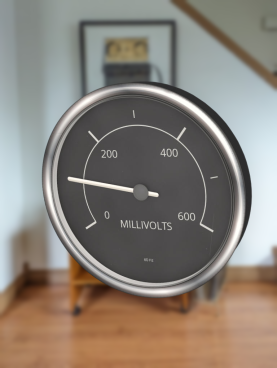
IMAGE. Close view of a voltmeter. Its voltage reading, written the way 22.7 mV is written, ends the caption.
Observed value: 100 mV
